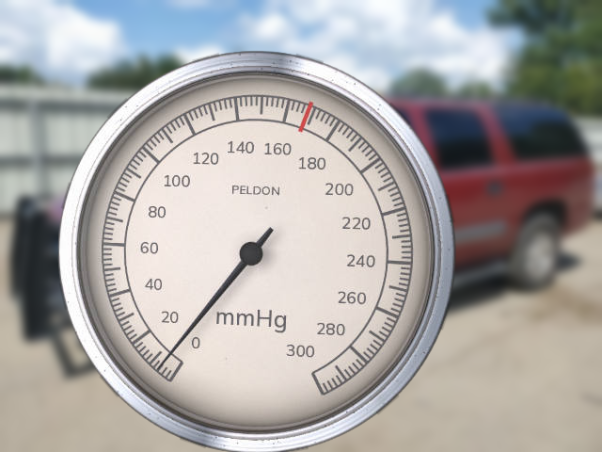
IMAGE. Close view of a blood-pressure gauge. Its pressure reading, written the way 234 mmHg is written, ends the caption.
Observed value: 6 mmHg
